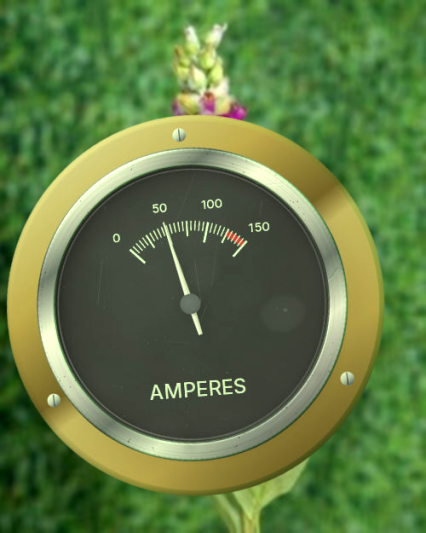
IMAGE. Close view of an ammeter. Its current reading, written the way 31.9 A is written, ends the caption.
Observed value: 50 A
